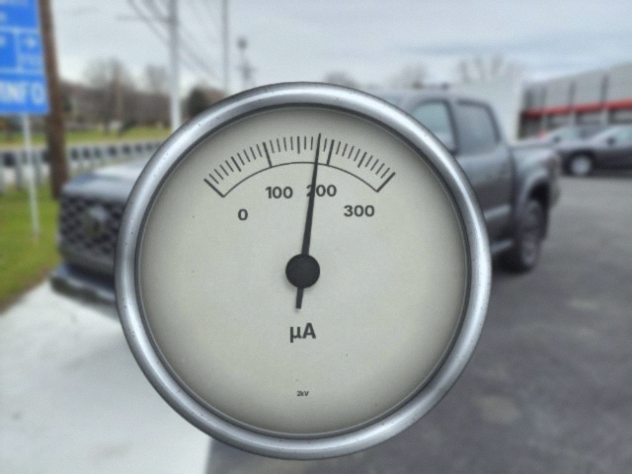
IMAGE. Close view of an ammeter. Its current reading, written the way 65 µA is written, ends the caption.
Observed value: 180 µA
